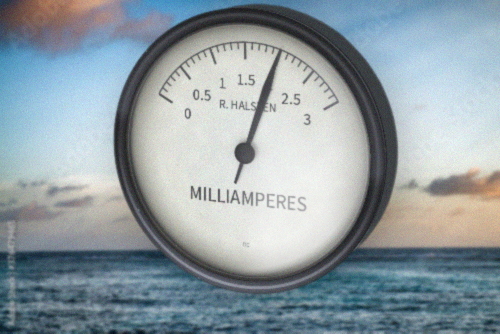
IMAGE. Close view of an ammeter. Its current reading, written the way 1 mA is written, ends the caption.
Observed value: 2 mA
